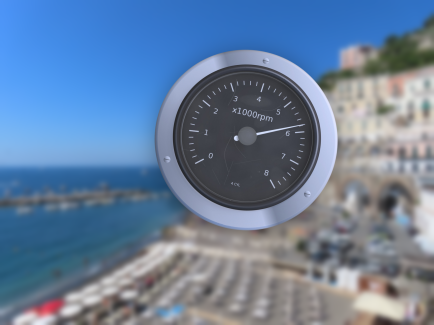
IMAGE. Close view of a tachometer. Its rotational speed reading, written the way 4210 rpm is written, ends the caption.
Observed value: 5800 rpm
